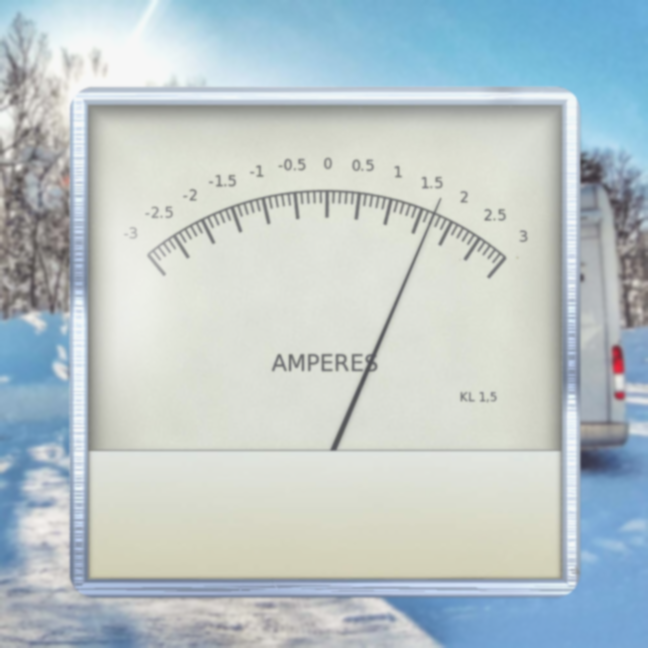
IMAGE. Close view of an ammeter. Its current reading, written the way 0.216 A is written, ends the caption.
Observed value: 1.7 A
